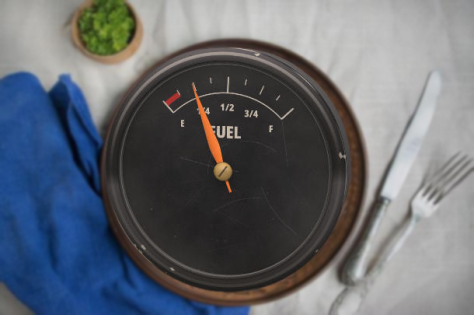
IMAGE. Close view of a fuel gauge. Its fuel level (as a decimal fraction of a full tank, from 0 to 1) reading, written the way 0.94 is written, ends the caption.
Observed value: 0.25
